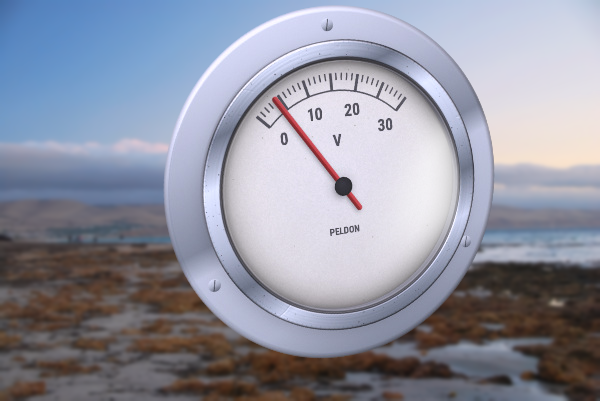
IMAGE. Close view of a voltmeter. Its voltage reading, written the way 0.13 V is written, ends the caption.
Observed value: 4 V
